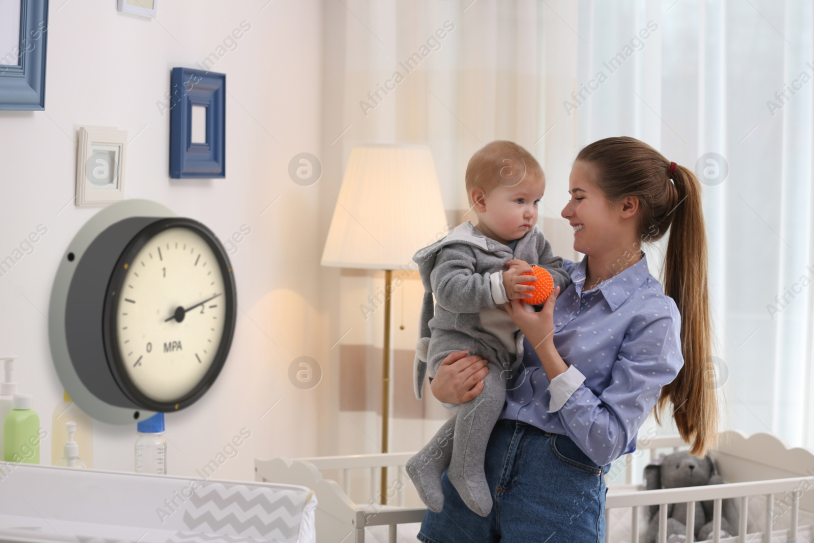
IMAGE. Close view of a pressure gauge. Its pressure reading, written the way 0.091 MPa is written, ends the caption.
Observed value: 1.9 MPa
